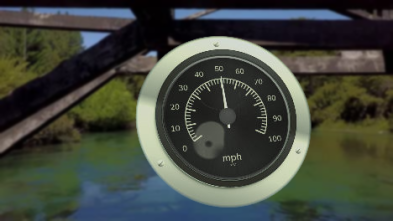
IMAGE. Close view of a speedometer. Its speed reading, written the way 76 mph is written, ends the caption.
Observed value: 50 mph
